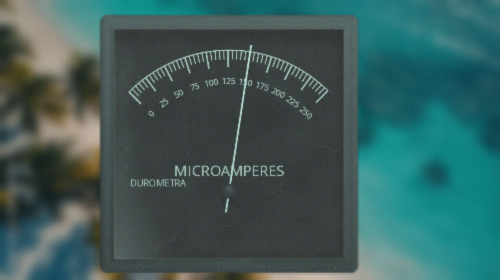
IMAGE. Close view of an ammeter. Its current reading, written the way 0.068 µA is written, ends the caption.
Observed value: 150 µA
